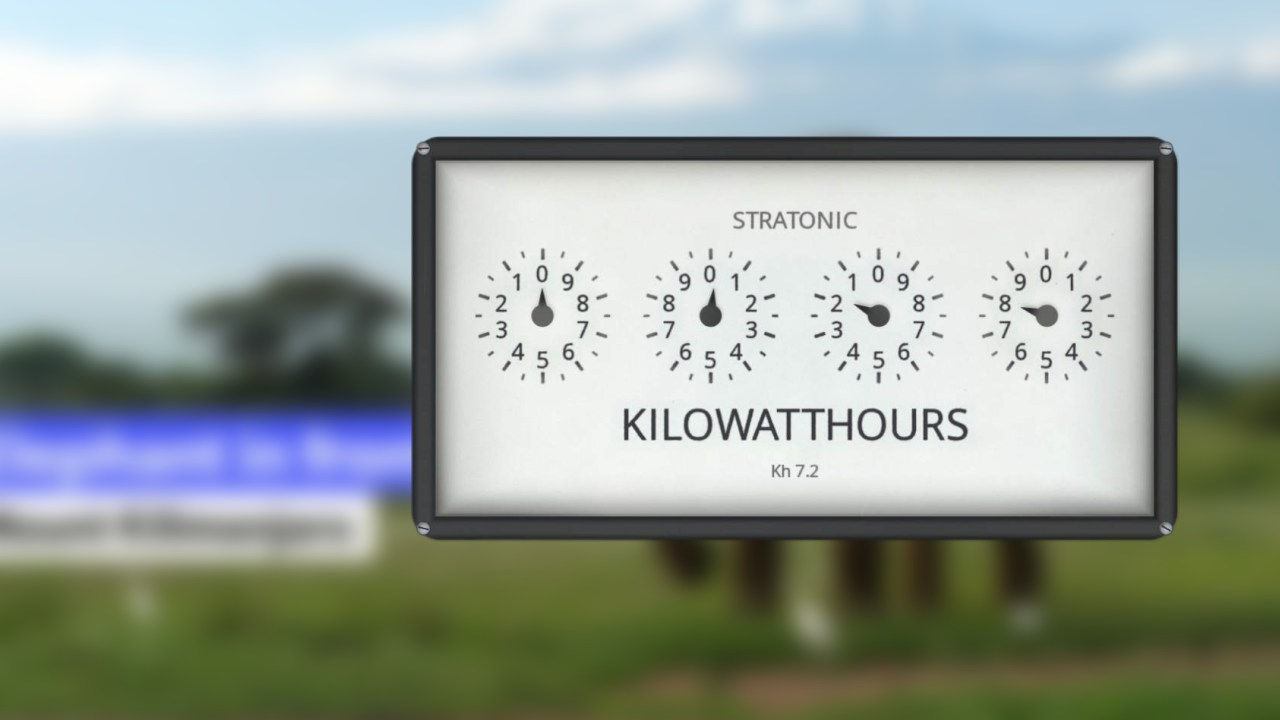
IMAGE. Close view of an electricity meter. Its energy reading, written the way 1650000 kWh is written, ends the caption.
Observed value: 18 kWh
